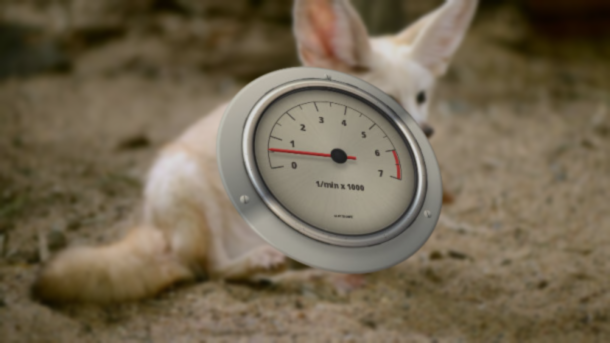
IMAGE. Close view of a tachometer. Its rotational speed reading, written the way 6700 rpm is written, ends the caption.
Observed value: 500 rpm
